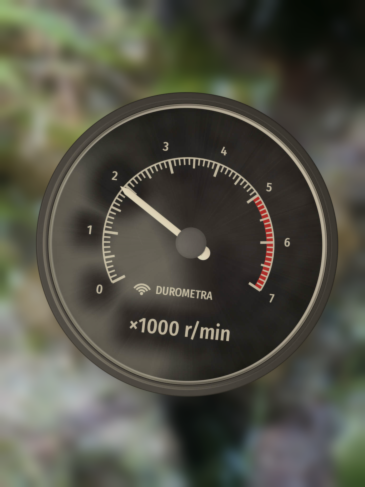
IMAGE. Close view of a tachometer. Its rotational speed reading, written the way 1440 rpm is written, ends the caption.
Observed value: 1900 rpm
